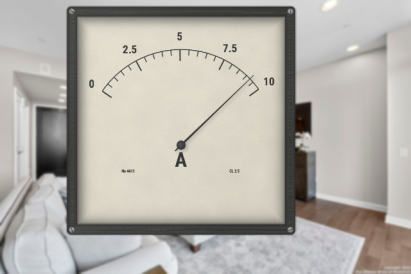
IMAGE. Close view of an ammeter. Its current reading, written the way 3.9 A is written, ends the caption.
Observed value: 9.25 A
